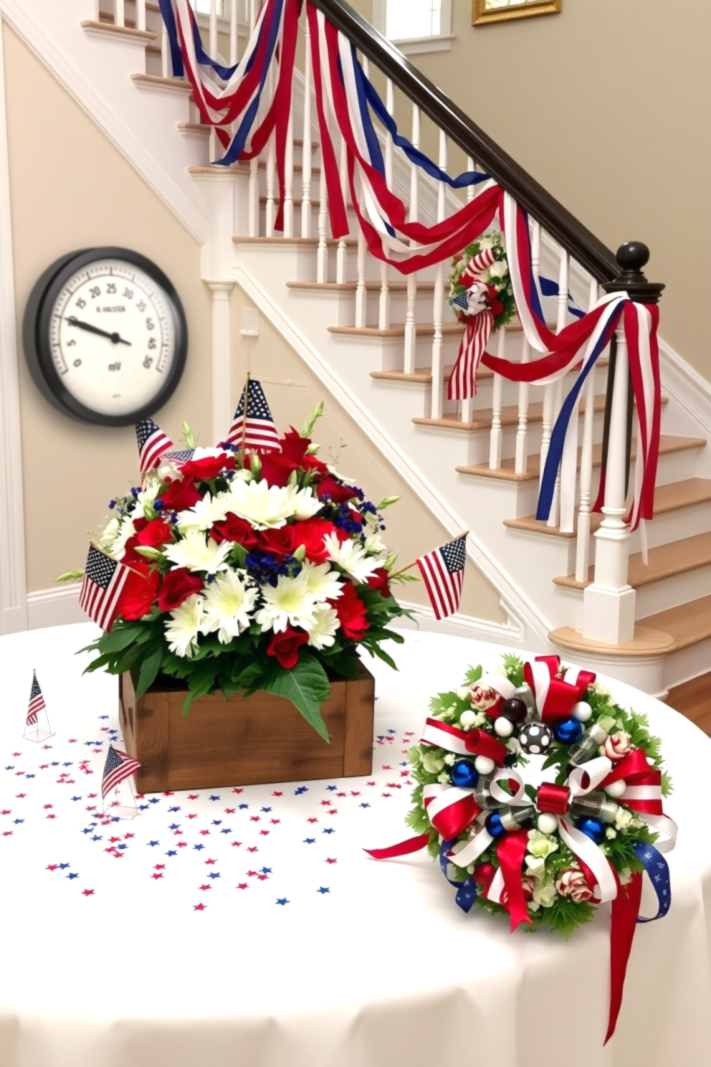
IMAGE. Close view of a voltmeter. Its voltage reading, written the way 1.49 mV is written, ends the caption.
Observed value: 10 mV
